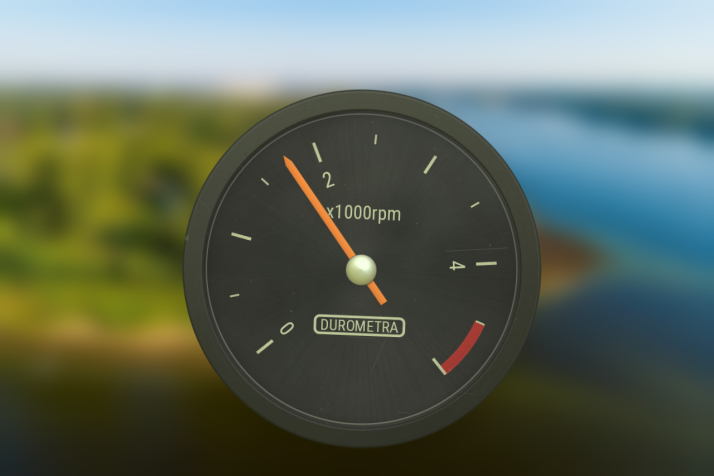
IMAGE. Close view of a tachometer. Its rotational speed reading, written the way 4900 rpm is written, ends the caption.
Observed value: 1750 rpm
